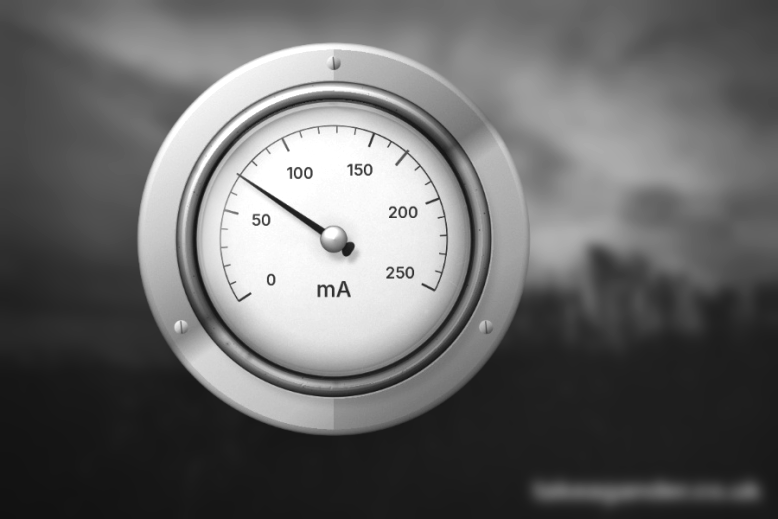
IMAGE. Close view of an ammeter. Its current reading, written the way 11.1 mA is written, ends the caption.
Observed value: 70 mA
